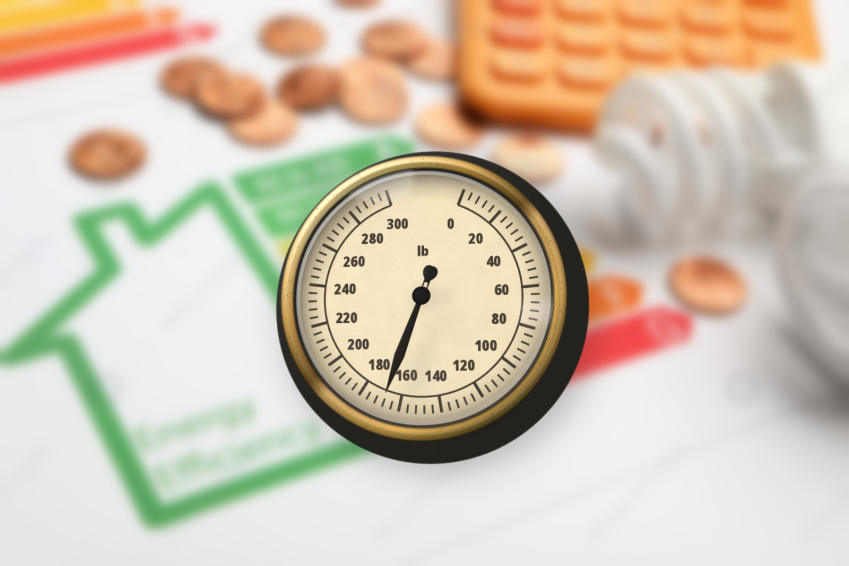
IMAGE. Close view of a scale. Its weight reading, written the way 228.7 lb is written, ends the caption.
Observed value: 168 lb
